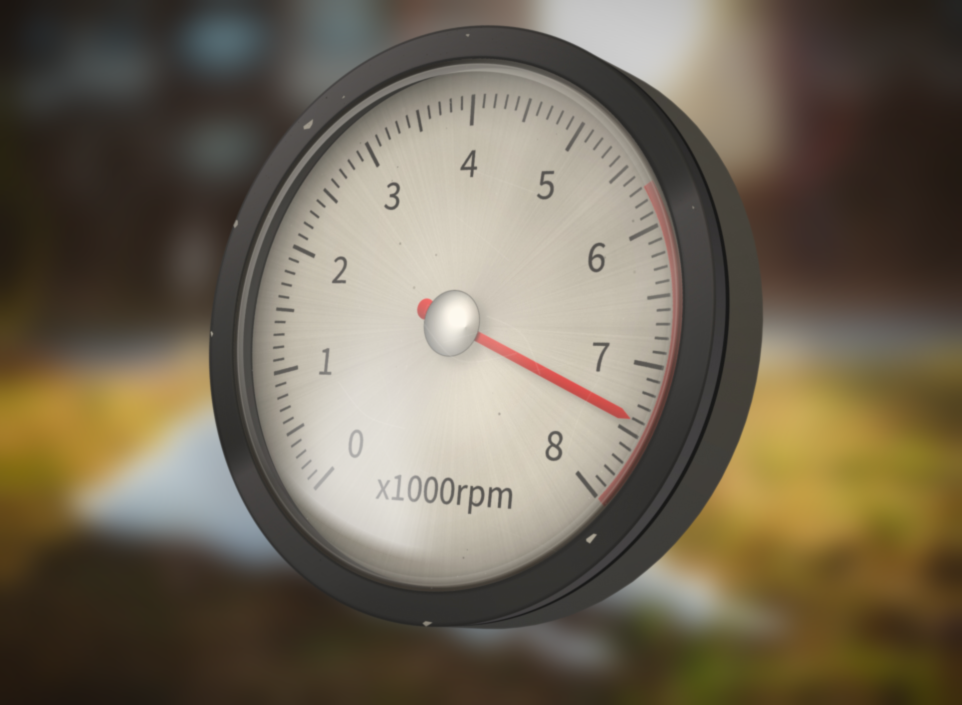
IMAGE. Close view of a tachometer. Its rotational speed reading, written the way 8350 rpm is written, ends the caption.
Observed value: 7400 rpm
